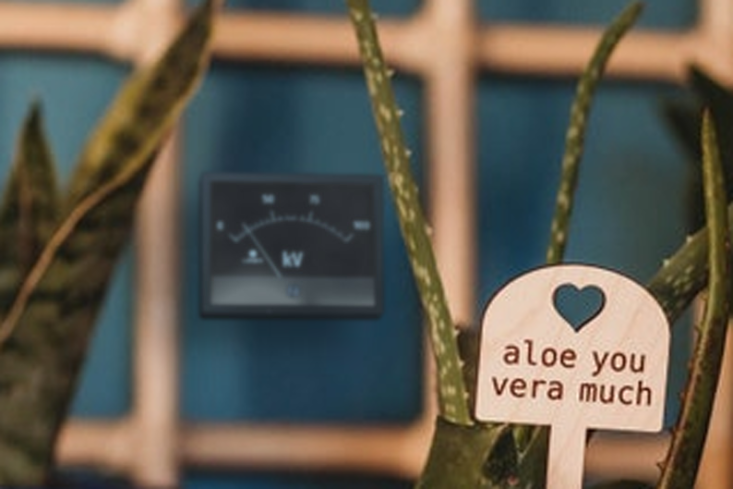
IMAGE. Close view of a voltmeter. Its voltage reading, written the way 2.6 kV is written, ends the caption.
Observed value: 25 kV
